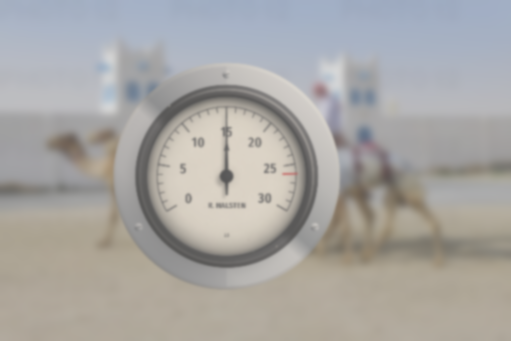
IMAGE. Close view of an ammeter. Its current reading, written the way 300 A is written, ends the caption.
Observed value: 15 A
